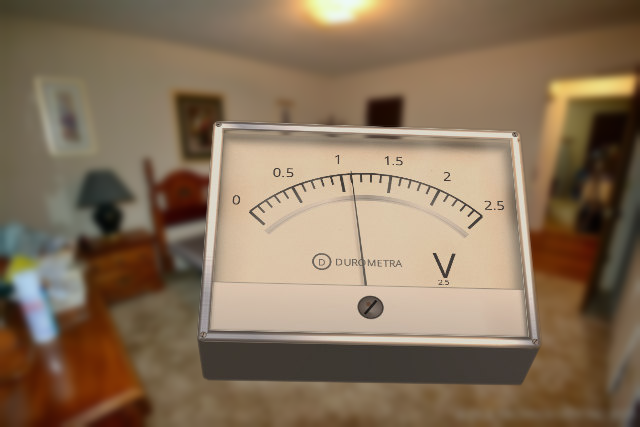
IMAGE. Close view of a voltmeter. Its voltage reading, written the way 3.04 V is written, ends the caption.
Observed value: 1.1 V
